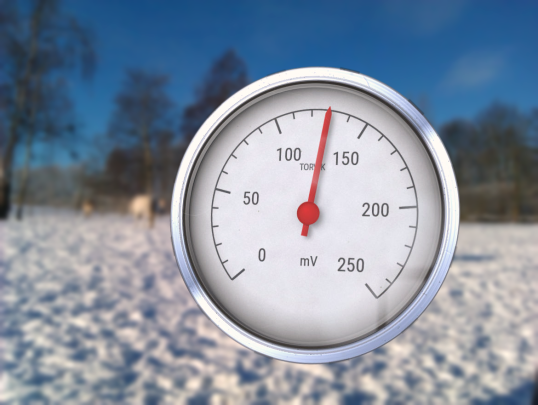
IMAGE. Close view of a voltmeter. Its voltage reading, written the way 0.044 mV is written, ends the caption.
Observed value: 130 mV
